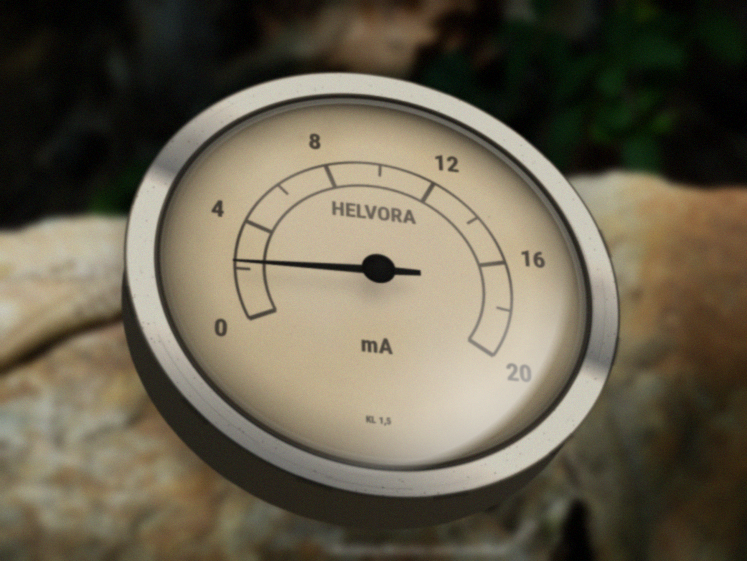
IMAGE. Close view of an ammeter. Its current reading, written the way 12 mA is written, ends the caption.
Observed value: 2 mA
